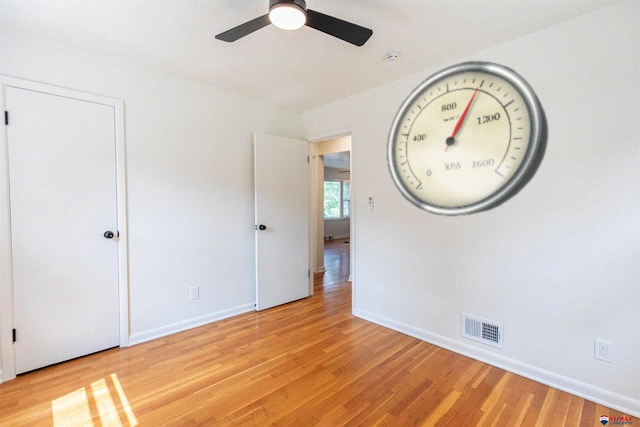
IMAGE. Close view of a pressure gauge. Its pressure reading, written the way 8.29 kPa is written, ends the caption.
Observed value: 1000 kPa
